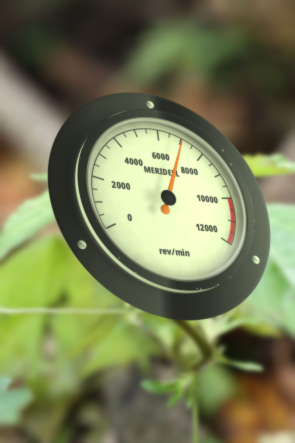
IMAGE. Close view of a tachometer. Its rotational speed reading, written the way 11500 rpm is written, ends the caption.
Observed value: 7000 rpm
